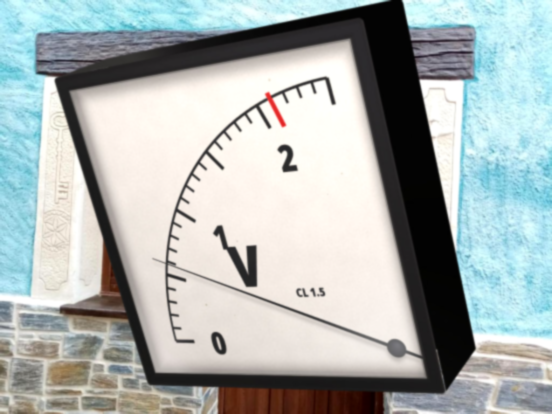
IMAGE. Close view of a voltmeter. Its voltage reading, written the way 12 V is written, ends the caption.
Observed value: 0.6 V
